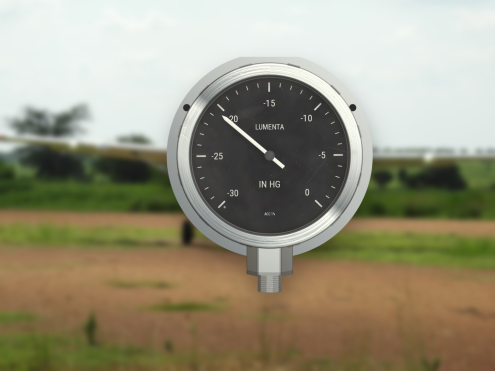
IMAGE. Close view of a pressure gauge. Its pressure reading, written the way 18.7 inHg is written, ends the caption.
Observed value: -20.5 inHg
